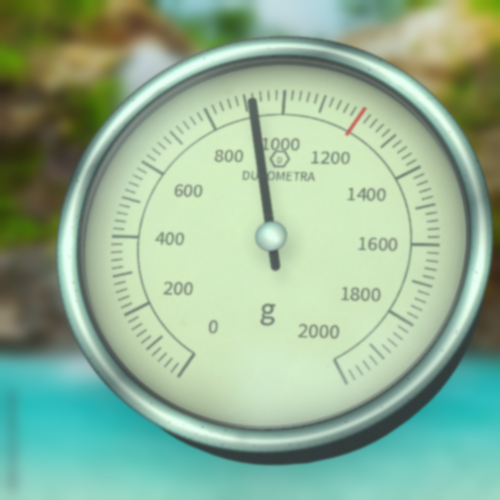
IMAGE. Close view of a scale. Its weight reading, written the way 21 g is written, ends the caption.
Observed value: 920 g
